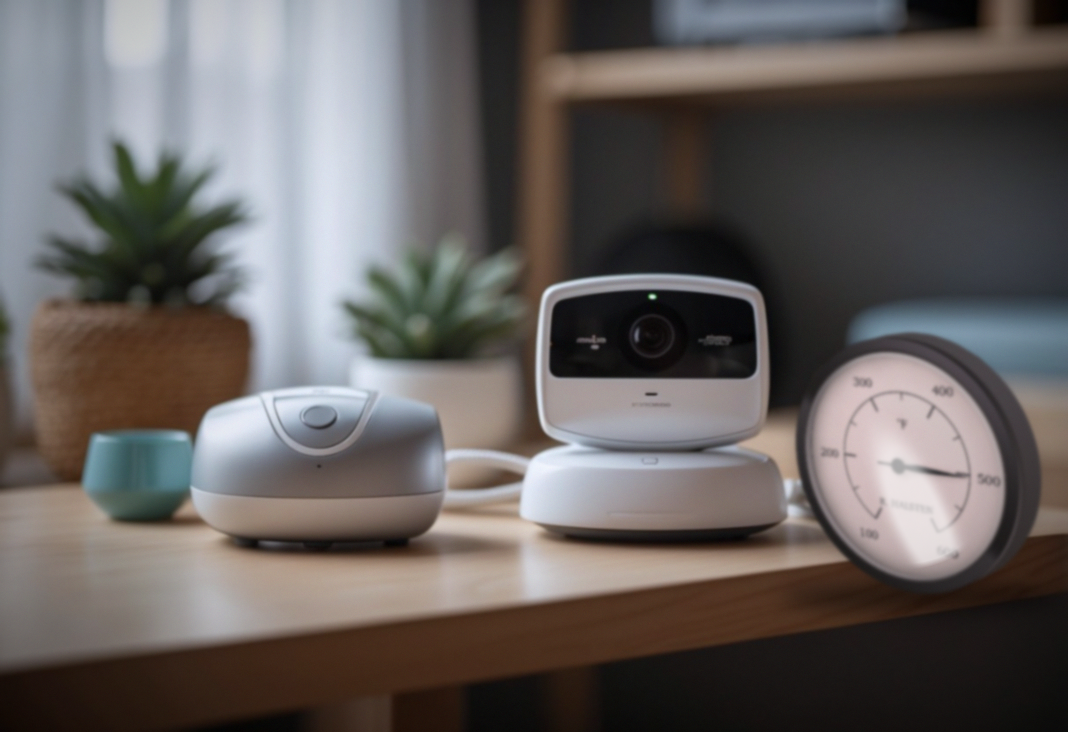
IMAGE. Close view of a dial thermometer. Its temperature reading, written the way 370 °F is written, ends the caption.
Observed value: 500 °F
